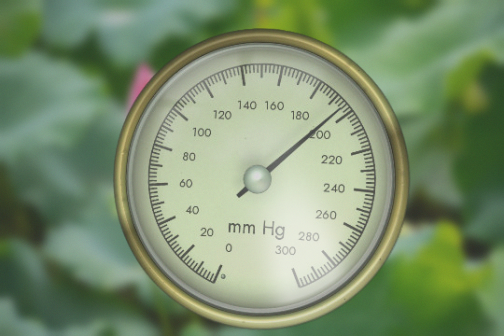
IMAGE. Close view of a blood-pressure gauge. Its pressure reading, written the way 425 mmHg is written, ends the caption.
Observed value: 196 mmHg
